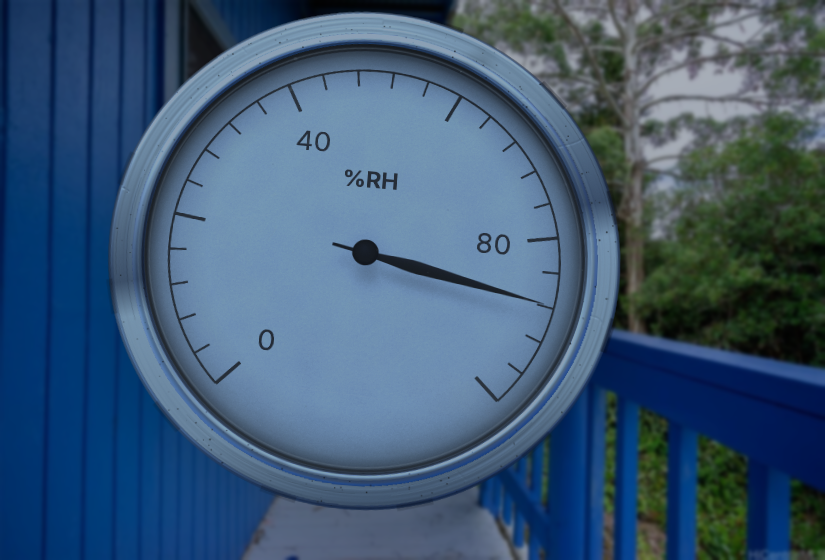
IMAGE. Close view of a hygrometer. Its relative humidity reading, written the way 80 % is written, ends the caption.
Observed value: 88 %
